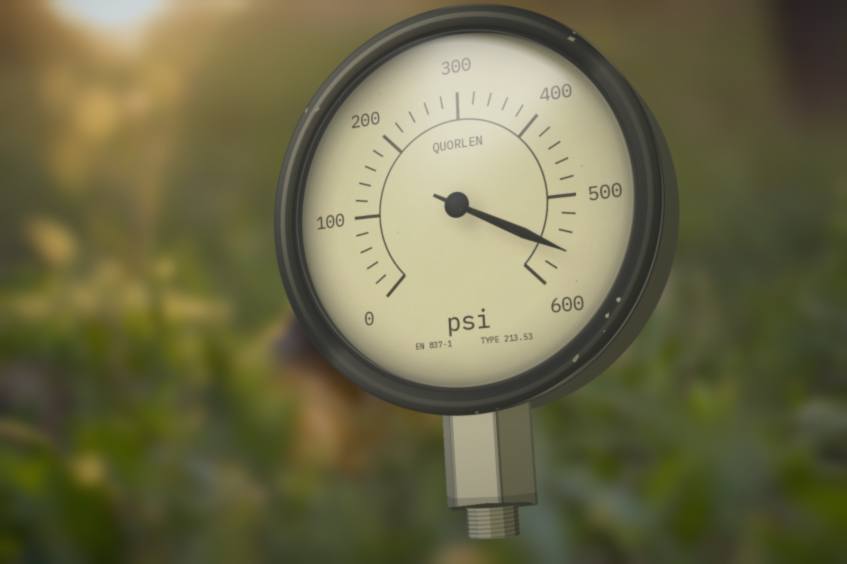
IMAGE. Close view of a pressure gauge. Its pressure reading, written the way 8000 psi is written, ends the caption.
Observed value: 560 psi
